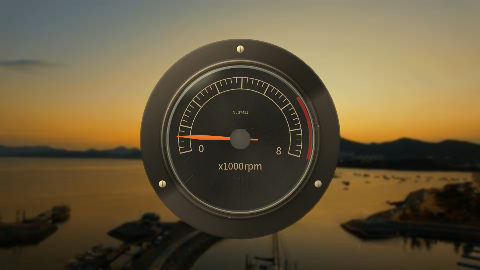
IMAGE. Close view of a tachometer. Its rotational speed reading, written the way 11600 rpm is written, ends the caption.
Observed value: 600 rpm
